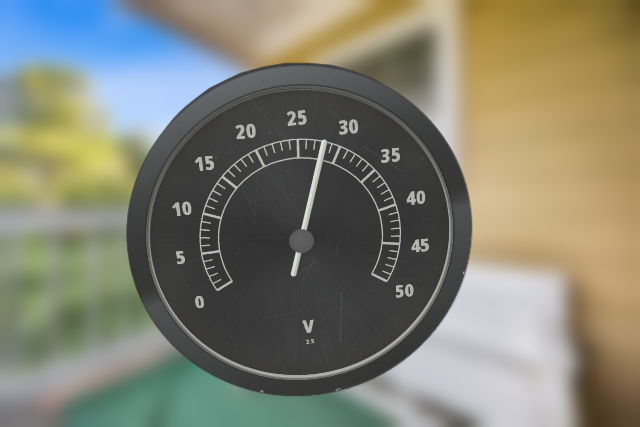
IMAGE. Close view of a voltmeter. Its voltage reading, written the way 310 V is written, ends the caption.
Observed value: 28 V
